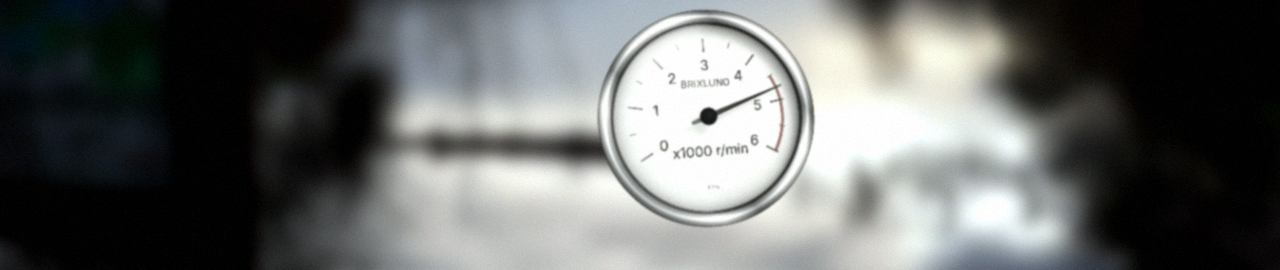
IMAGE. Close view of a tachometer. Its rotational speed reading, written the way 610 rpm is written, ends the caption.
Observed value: 4750 rpm
